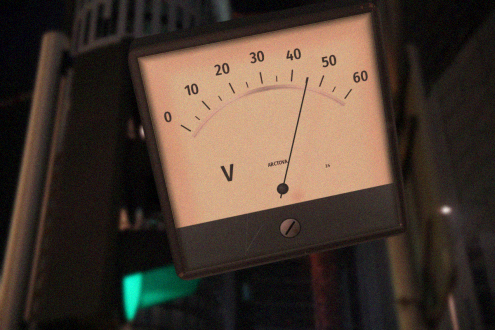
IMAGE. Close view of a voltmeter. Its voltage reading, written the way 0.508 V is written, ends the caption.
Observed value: 45 V
